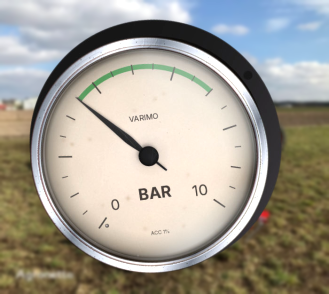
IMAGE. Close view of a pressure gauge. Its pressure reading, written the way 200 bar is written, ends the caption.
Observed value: 3.5 bar
